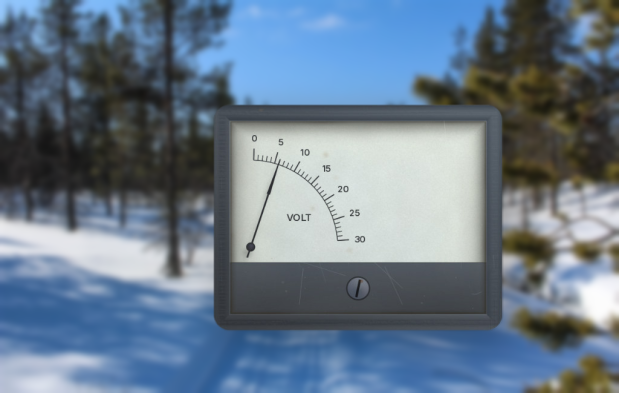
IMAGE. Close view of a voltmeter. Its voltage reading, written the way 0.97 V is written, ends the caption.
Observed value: 6 V
